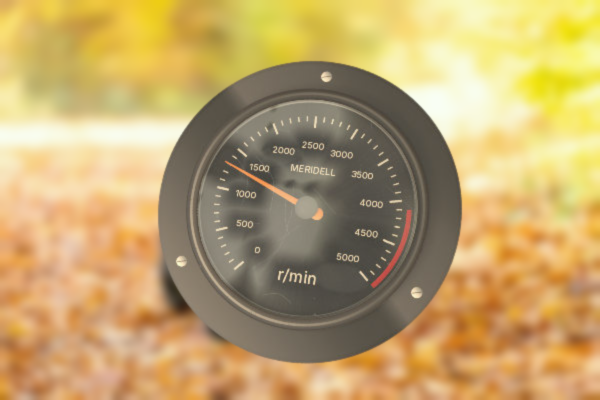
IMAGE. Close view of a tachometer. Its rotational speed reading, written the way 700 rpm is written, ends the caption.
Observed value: 1300 rpm
